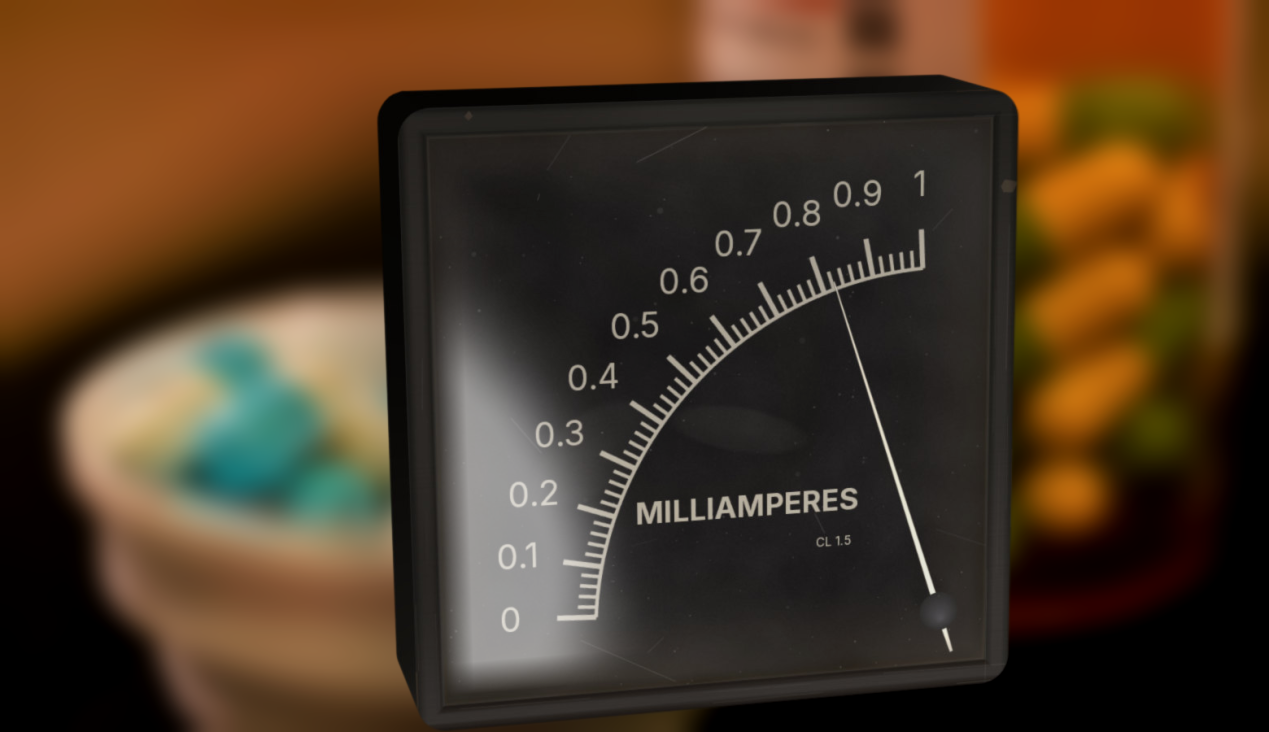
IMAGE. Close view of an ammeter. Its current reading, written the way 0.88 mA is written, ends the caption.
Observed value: 0.82 mA
